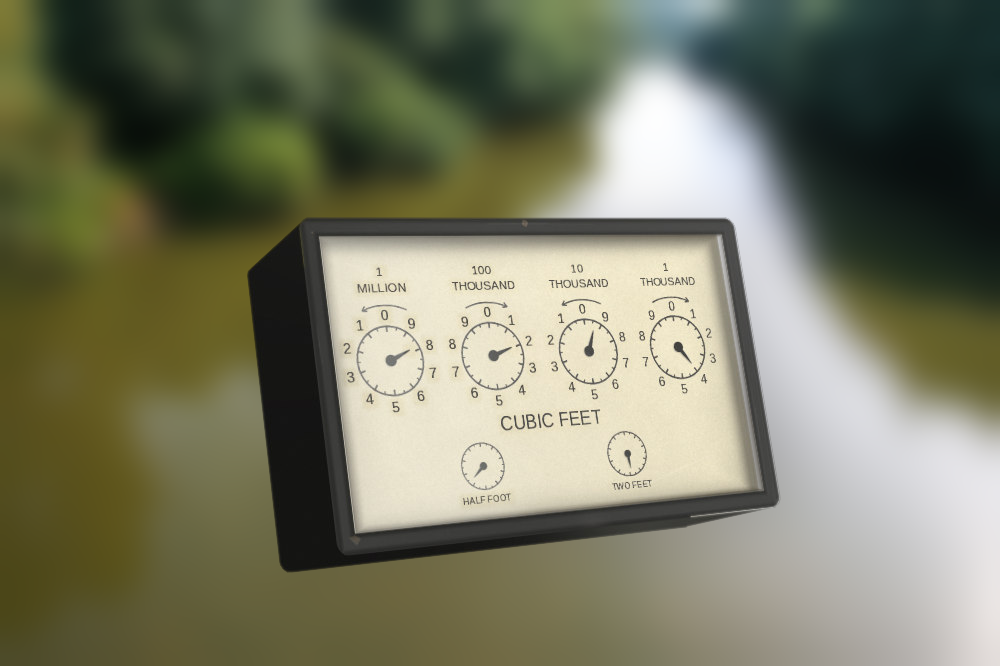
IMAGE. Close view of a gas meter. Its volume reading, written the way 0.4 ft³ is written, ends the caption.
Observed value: 819400 ft³
